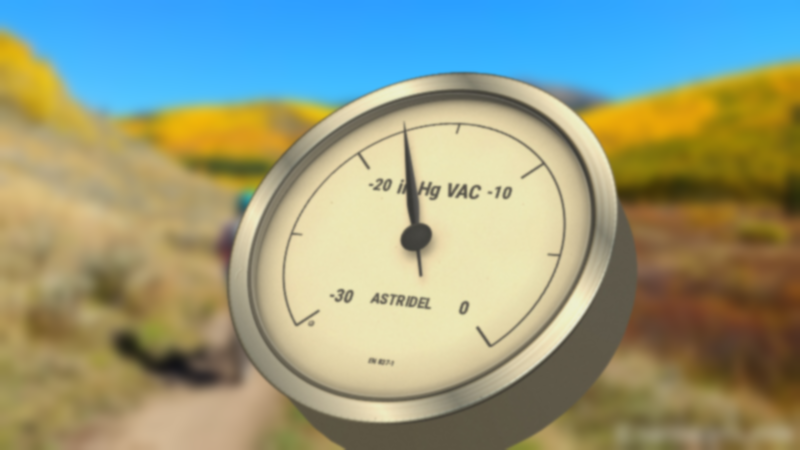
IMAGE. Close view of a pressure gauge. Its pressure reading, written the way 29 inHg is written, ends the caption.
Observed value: -17.5 inHg
